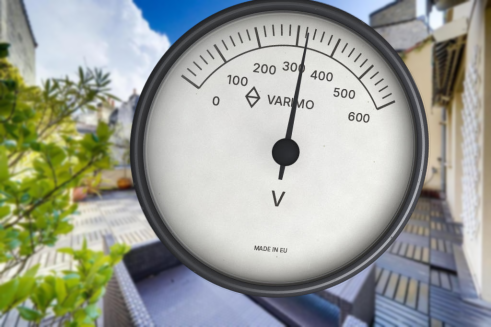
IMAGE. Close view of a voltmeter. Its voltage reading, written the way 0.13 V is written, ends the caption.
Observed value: 320 V
